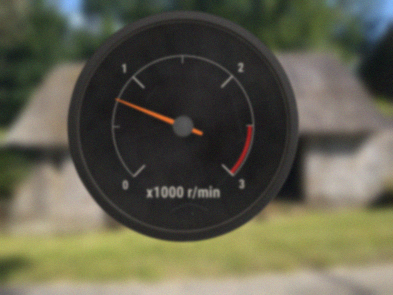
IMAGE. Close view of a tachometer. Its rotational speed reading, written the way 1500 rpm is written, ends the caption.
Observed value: 750 rpm
